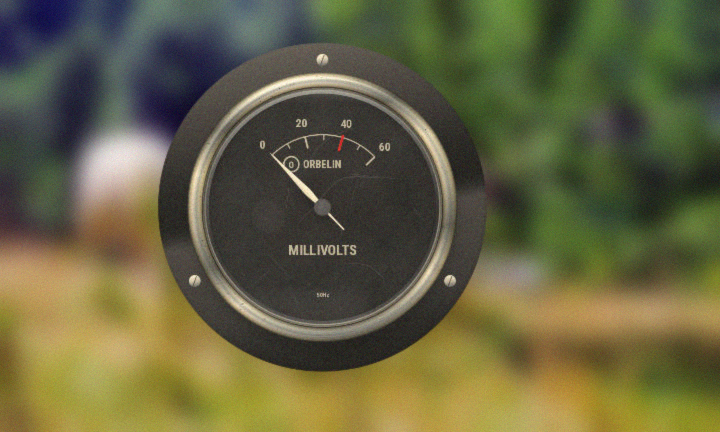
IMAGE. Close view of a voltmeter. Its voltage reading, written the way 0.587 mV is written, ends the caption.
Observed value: 0 mV
